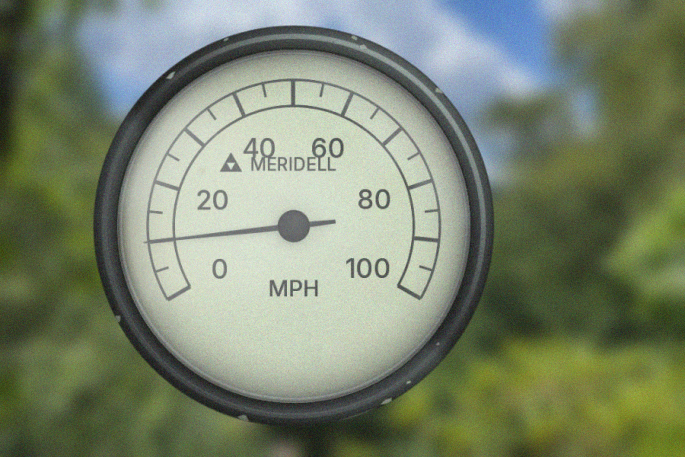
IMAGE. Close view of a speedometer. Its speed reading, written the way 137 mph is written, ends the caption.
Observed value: 10 mph
